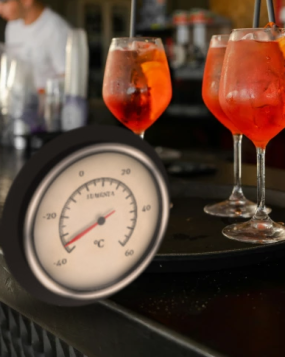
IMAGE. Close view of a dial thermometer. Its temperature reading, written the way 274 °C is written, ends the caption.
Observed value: -35 °C
